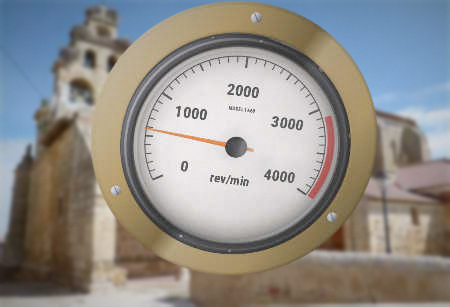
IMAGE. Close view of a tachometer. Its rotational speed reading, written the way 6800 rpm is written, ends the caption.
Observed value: 600 rpm
